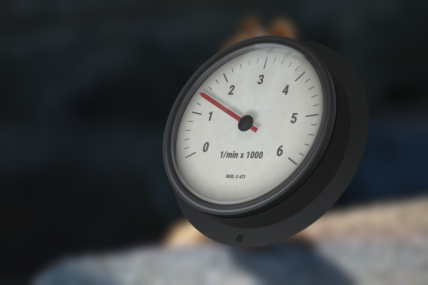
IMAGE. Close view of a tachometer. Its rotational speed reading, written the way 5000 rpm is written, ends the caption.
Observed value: 1400 rpm
